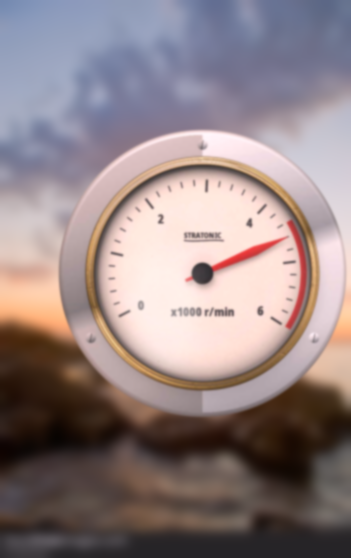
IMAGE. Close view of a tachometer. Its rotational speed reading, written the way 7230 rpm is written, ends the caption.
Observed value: 4600 rpm
